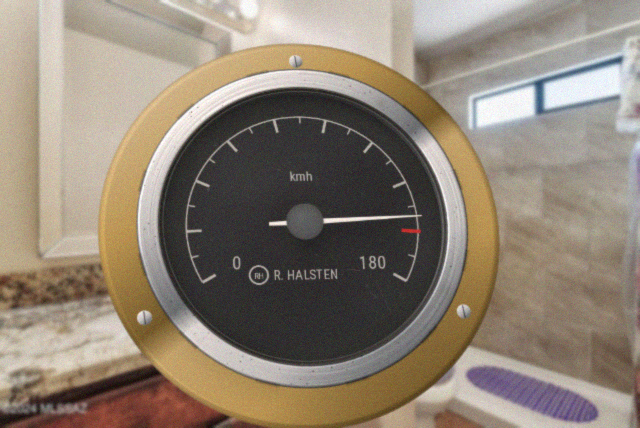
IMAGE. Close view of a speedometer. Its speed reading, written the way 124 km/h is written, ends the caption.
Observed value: 155 km/h
